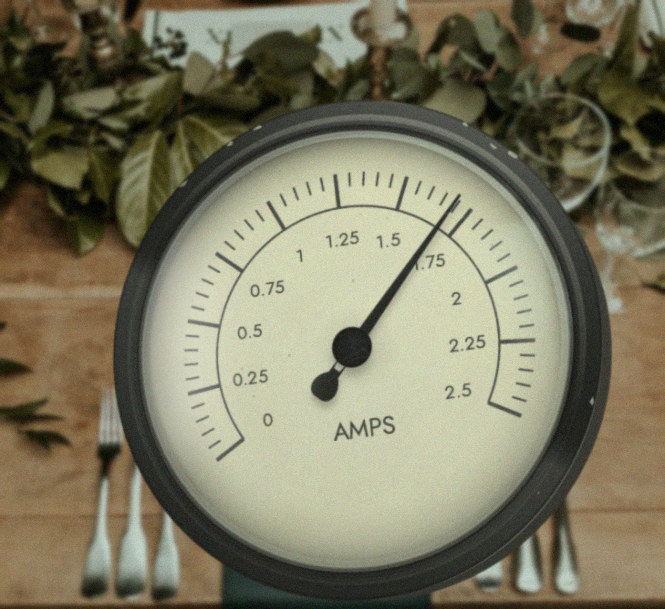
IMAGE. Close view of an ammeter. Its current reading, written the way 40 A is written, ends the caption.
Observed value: 1.7 A
